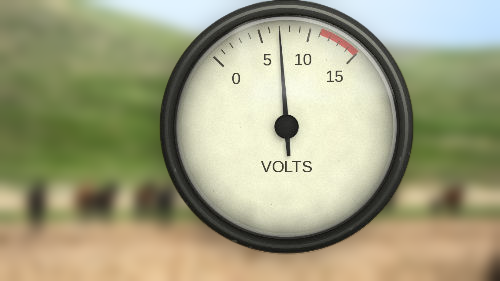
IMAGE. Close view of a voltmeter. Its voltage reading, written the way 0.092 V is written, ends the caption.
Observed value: 7 V
